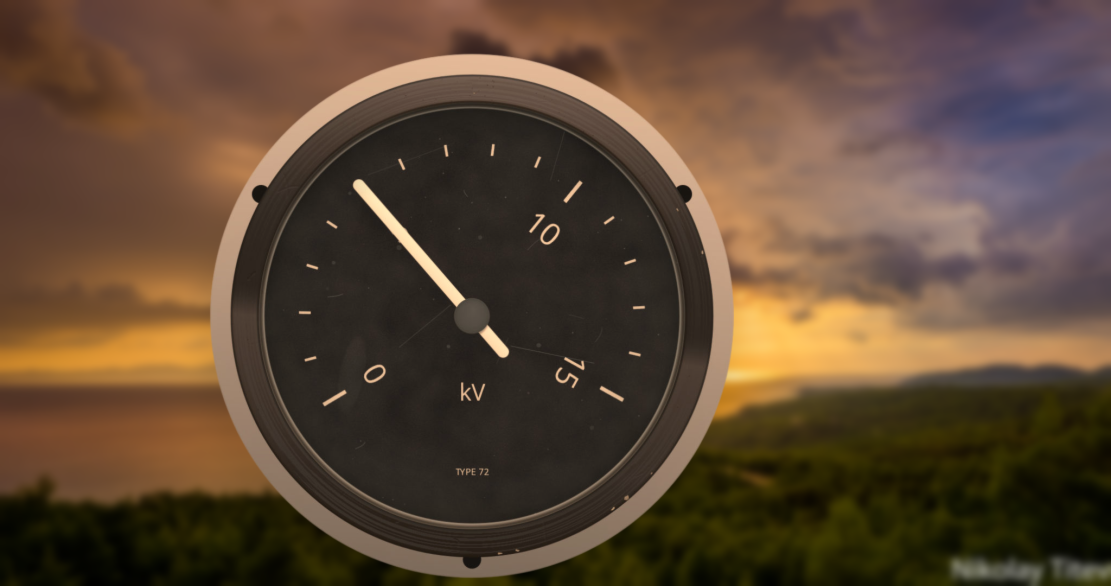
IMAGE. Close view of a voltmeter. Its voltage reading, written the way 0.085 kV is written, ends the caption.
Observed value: 5 kV
